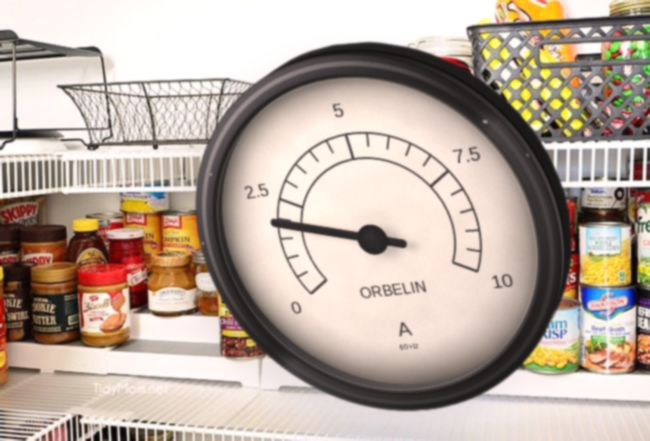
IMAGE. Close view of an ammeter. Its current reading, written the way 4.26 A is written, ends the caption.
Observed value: 2 A
